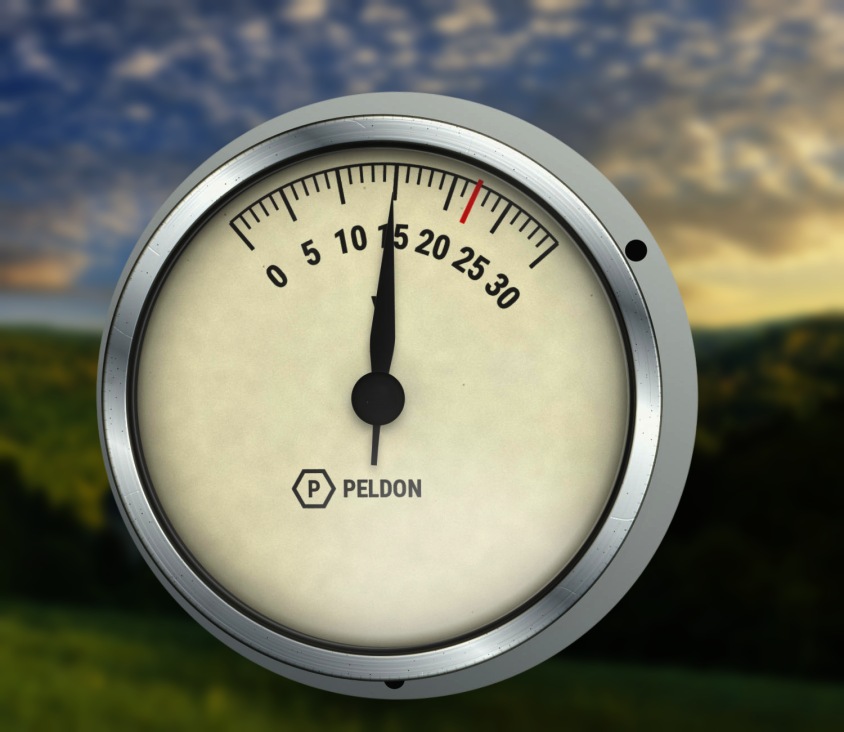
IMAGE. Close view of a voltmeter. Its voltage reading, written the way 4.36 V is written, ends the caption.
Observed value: 15 V
